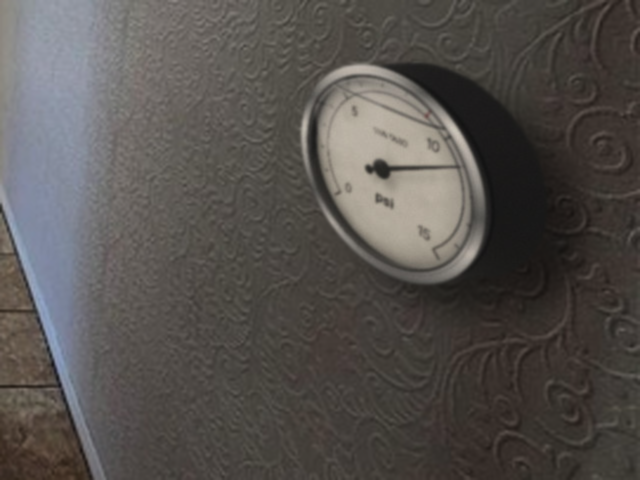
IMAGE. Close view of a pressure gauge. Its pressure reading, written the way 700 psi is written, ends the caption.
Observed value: 11 psi
